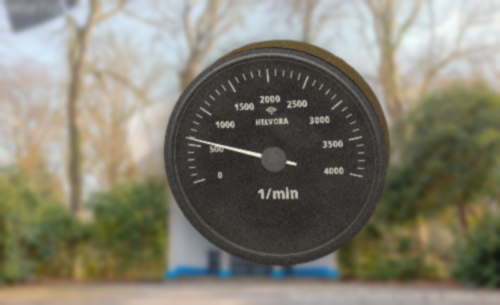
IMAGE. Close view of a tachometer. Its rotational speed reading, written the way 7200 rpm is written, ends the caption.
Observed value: 600 rpm
